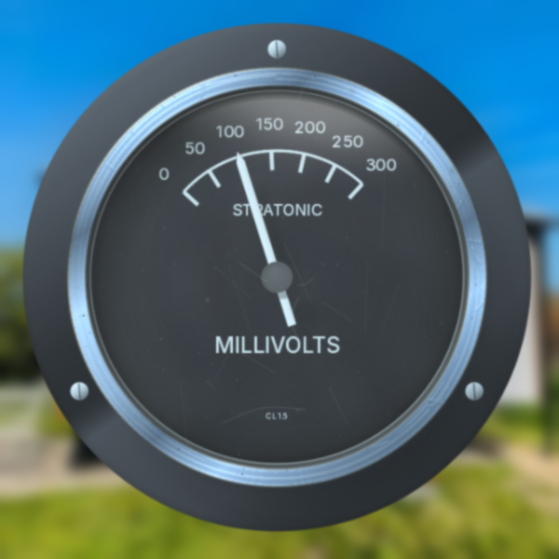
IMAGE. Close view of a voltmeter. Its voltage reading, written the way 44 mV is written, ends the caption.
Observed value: 100 mV
